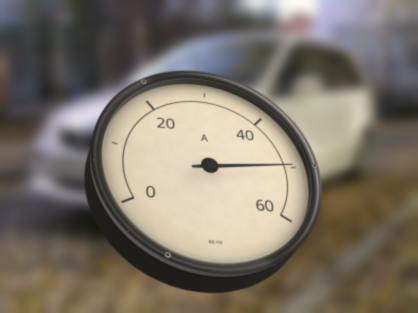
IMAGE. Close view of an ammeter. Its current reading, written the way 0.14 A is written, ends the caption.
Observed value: 50 A
